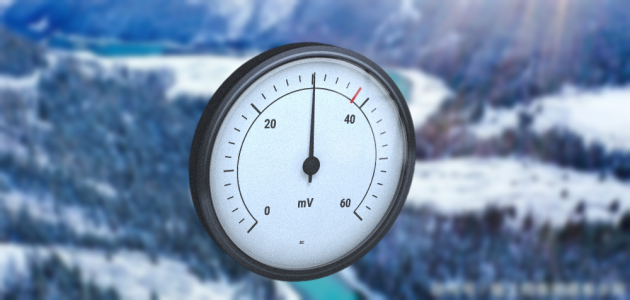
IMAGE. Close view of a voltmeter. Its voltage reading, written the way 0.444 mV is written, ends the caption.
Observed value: 30 mV
